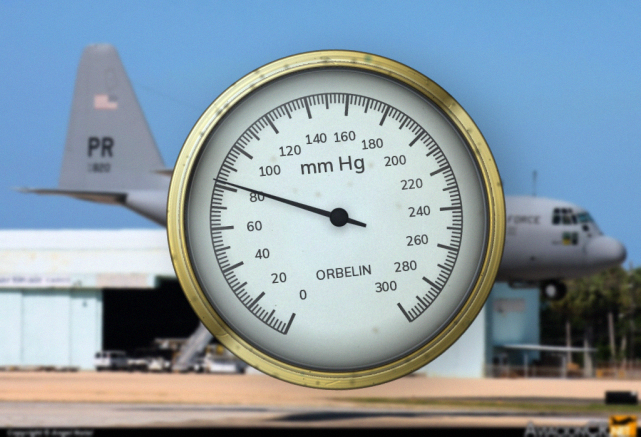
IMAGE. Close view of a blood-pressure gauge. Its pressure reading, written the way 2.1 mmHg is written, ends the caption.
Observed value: 82 mmHg
